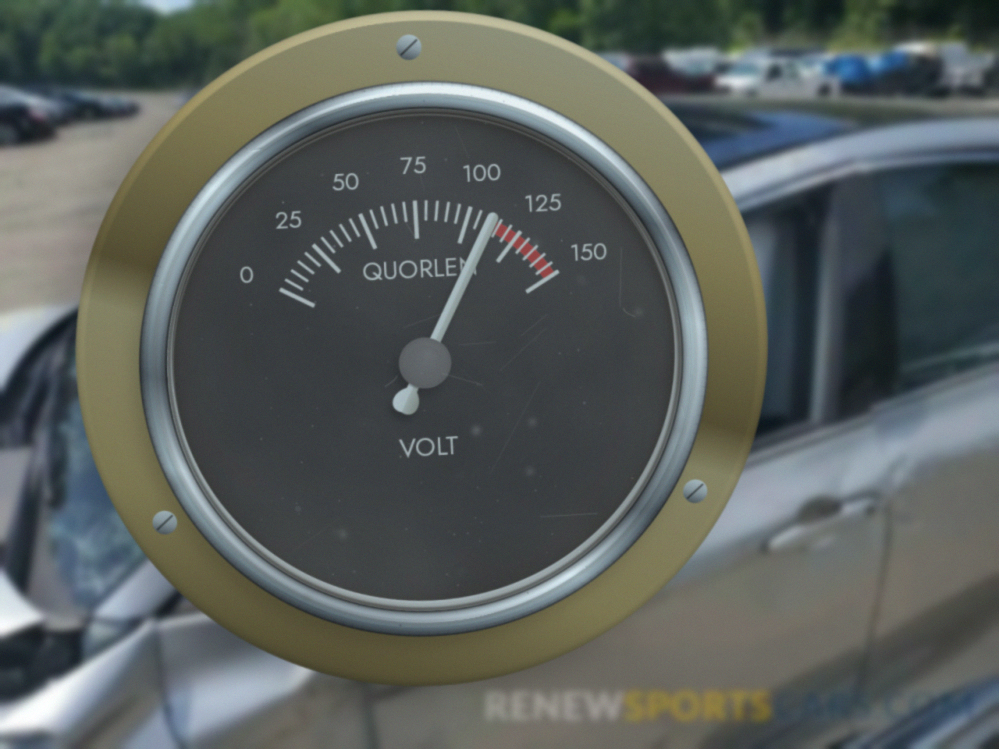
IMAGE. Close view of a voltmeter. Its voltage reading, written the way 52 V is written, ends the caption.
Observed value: 110 V
